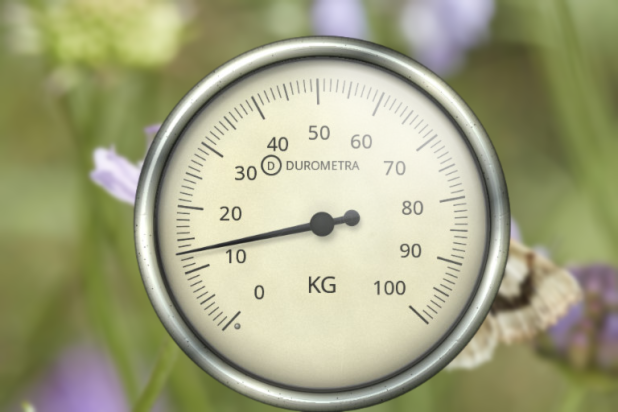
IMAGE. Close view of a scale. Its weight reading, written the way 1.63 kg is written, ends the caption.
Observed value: 13 kg
